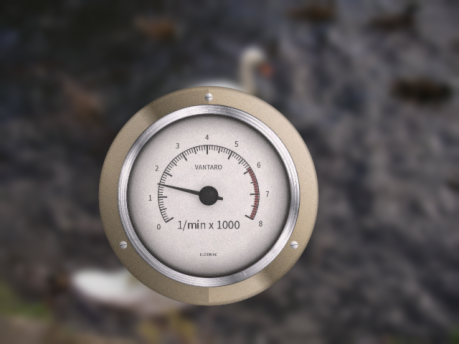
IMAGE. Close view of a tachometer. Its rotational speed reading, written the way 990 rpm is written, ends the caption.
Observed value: 1500 rpm
